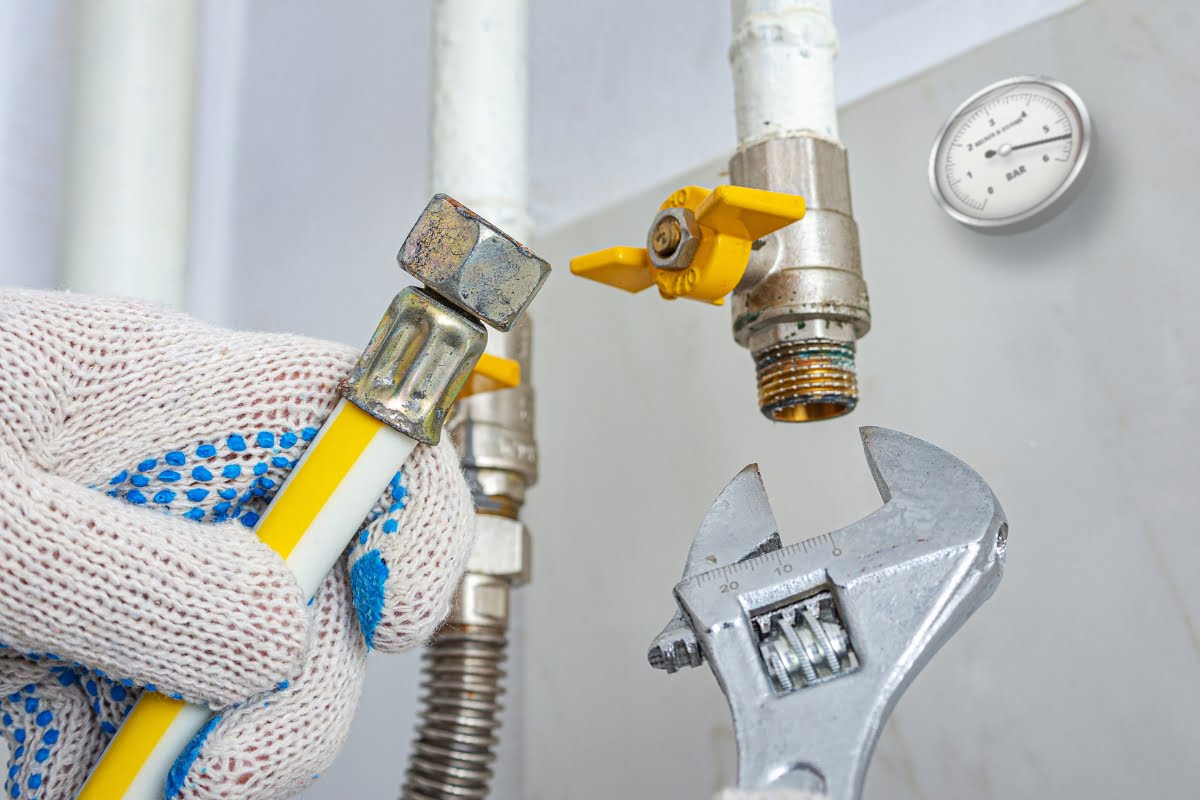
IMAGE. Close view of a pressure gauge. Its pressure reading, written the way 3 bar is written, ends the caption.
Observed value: 5.5 bar
